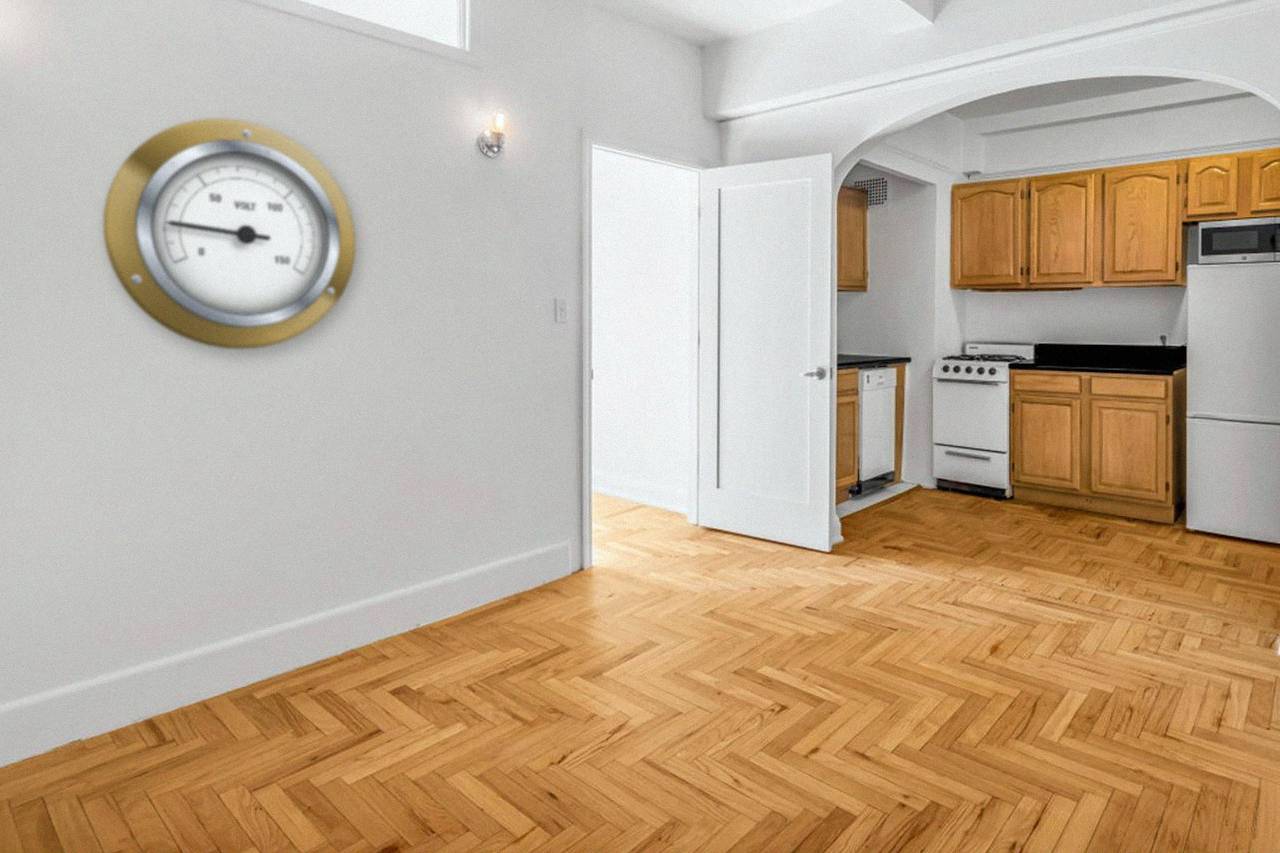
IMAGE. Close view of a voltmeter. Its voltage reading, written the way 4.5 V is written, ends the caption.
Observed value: 20 V
